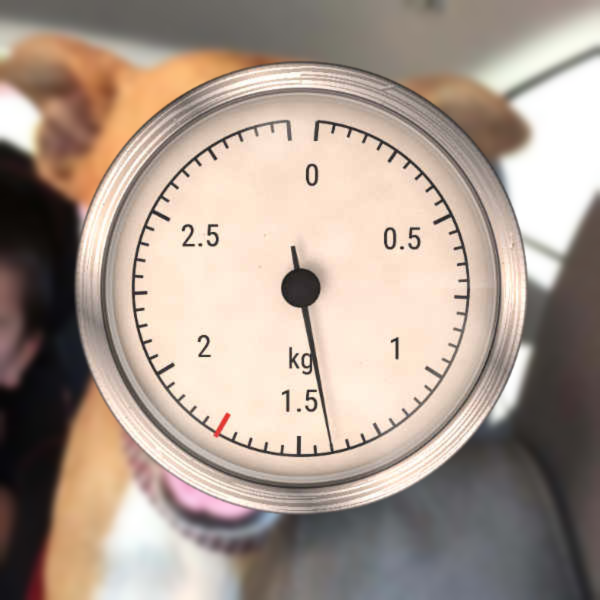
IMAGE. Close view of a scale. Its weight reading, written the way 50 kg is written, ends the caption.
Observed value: 1.4 kg
